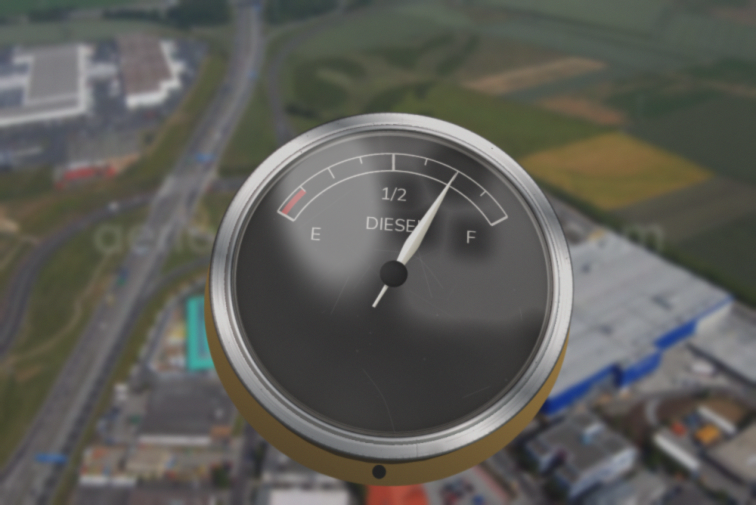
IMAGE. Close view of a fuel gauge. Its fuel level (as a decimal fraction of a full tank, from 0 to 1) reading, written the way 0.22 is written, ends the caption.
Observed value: 0.75
